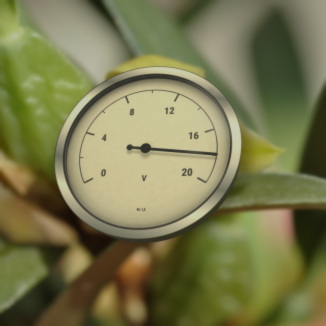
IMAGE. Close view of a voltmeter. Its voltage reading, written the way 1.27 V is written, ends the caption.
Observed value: 18 V
